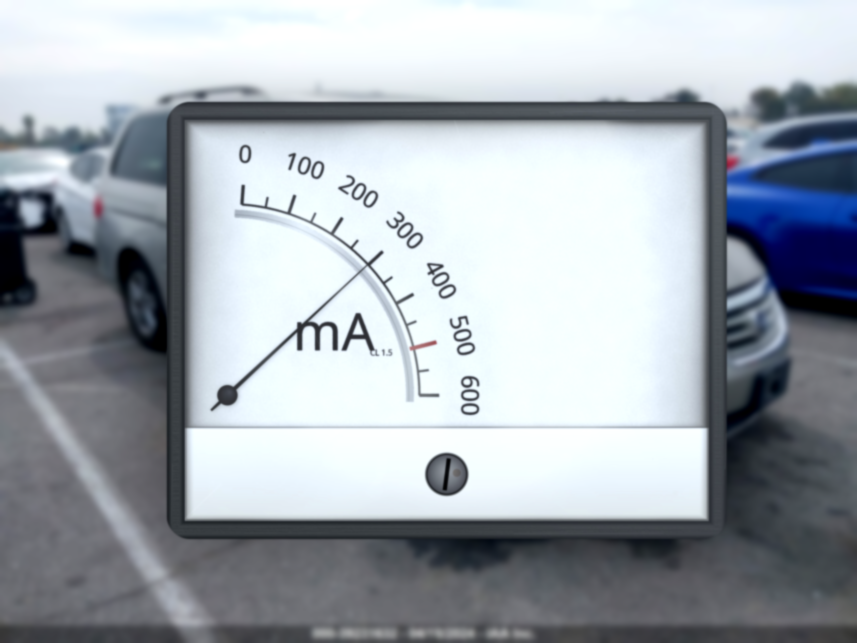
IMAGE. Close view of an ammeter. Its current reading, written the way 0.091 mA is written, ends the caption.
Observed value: 300 mA
